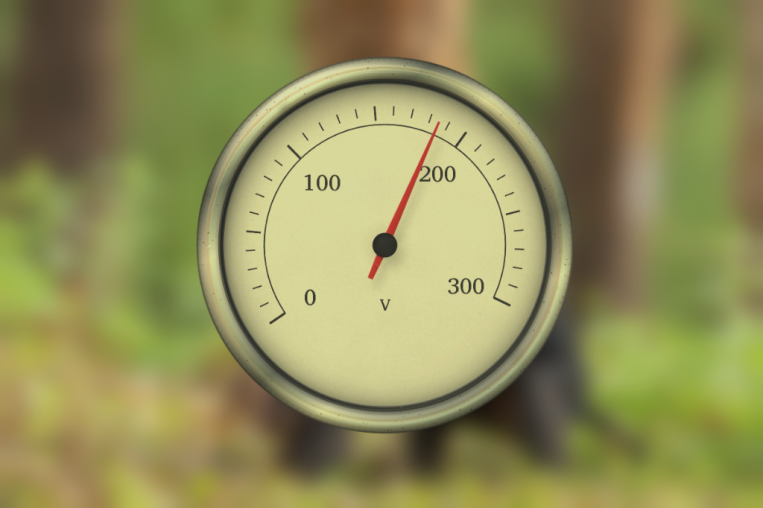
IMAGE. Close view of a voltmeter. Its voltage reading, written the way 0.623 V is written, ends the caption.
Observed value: 185 V
